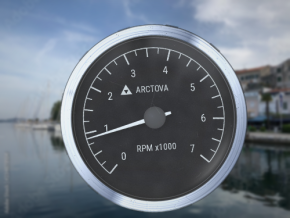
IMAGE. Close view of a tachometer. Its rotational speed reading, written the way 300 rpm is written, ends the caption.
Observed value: 875 rpm
